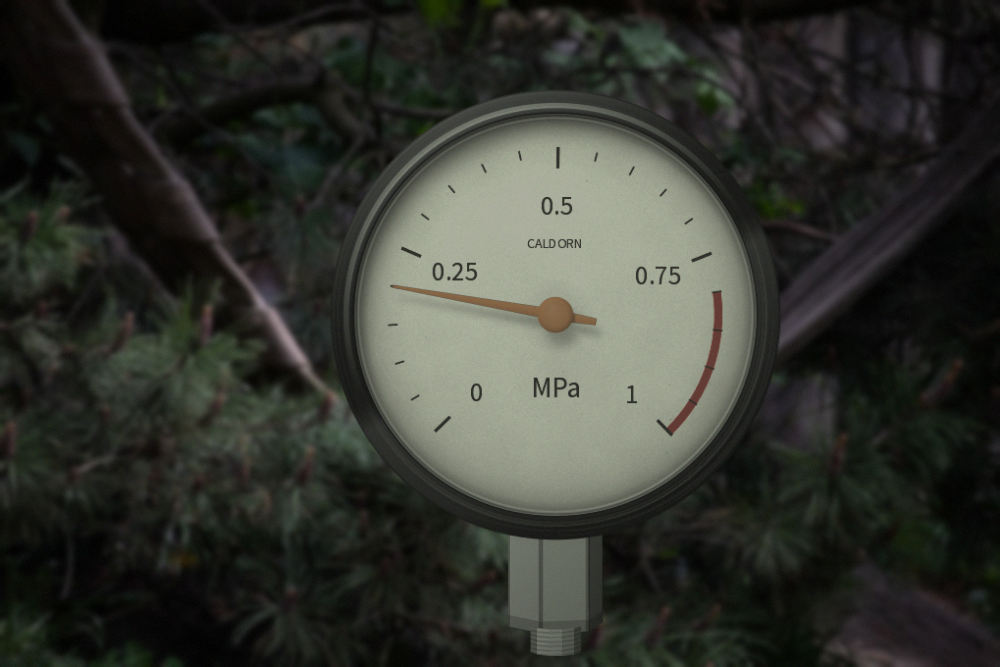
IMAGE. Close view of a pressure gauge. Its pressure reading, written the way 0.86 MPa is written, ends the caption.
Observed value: 0.2 MPa
